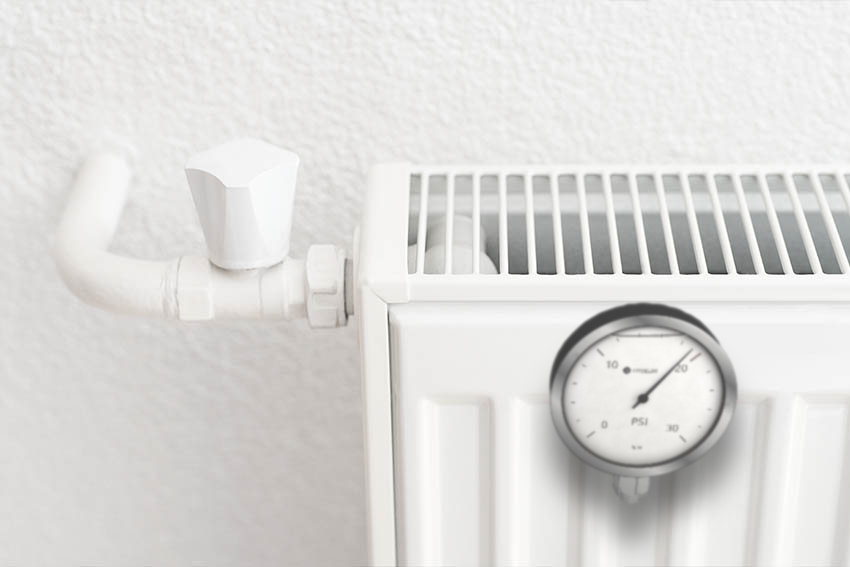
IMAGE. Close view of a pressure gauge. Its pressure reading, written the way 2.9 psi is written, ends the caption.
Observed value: 19 psi
